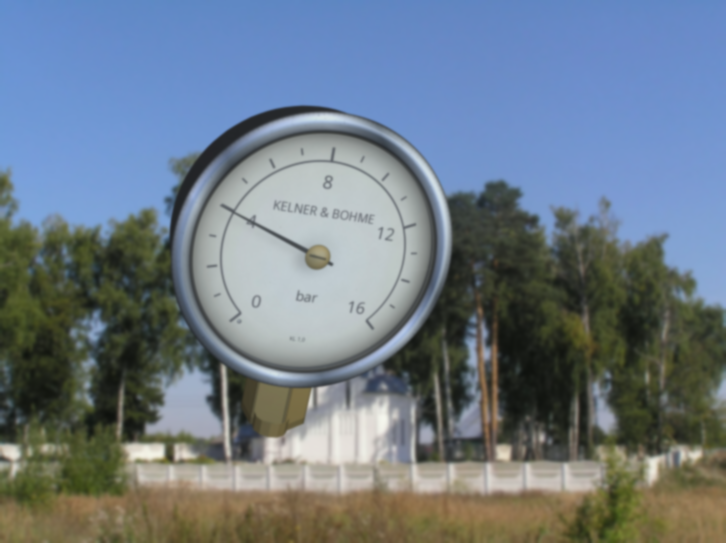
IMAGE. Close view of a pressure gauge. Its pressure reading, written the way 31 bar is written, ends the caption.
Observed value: 4 bar
